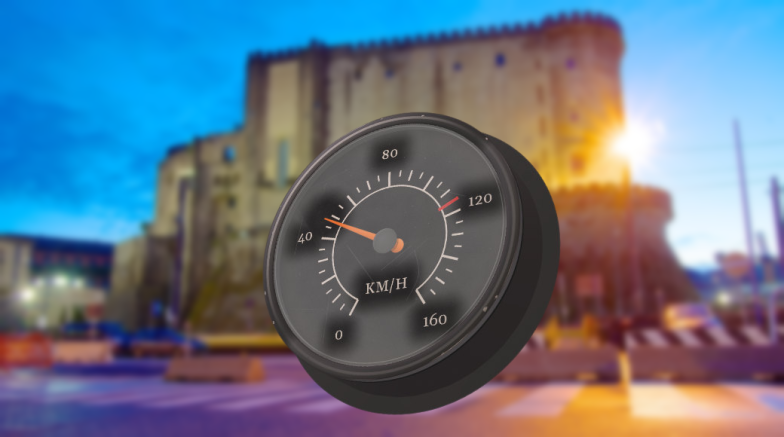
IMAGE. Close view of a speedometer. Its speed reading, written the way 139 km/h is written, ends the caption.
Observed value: 47.5 km/h
